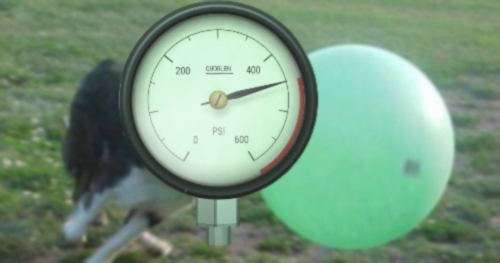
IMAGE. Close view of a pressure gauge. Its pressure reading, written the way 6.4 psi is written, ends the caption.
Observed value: 450 psi
